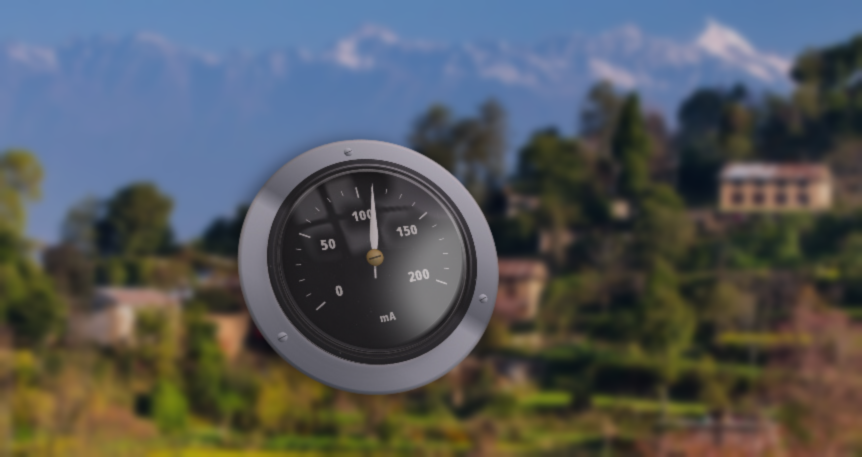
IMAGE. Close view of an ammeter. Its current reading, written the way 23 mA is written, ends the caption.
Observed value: 110 mA
